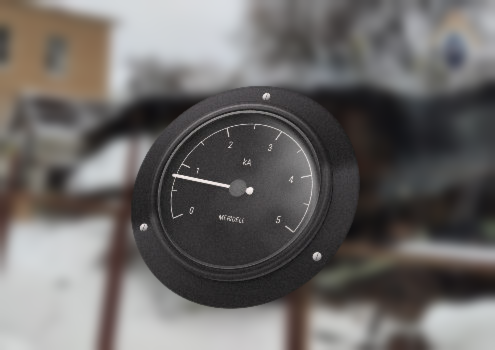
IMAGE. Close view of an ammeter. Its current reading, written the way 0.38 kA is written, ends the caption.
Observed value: 0.75 kA
